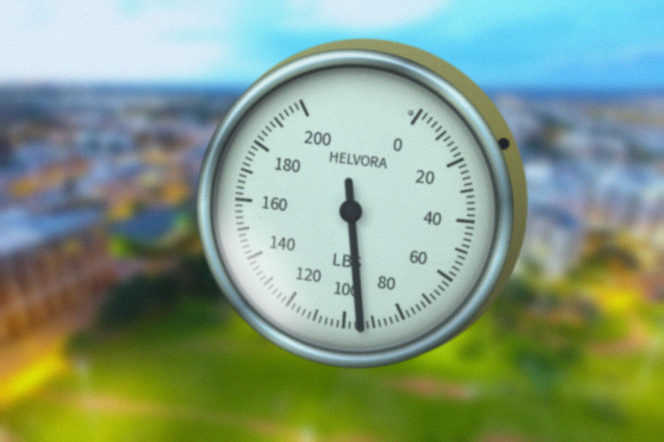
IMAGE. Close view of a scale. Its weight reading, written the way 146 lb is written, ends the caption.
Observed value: 94 lb
